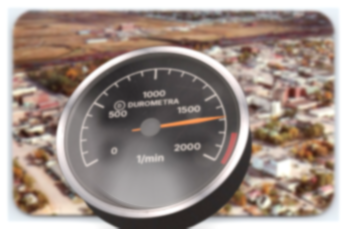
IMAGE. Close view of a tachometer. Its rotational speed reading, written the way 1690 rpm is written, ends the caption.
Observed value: 1700 rpm
